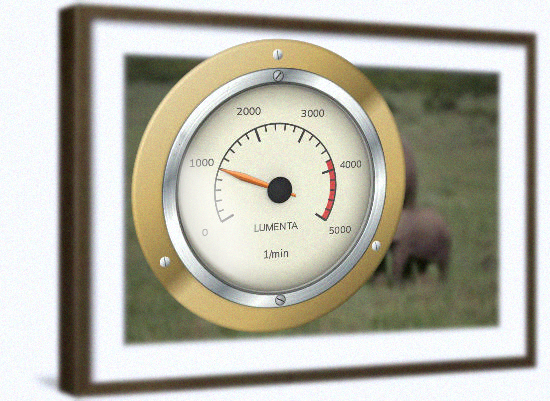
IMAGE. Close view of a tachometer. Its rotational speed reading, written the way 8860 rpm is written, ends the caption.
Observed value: 1000 rpm
